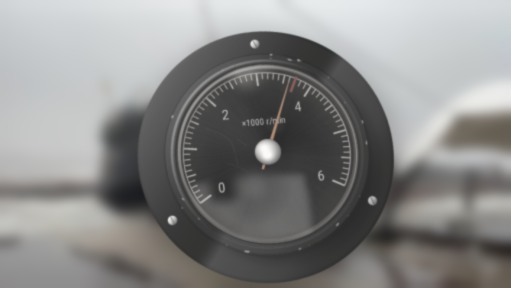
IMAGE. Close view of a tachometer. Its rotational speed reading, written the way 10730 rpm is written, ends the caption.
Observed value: 3600 rpm
